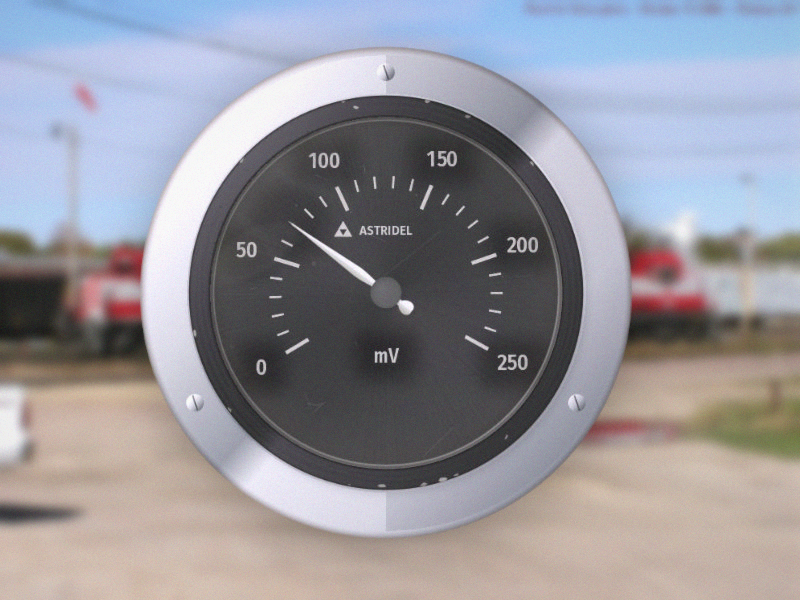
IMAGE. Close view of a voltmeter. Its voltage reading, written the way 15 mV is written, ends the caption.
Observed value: 70 mV
